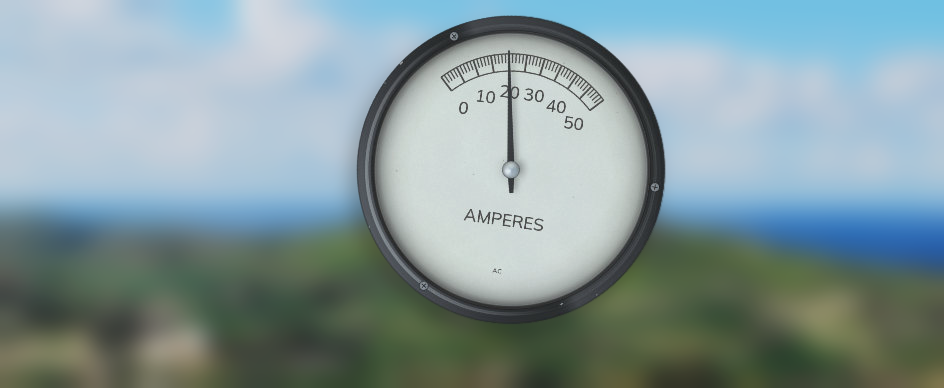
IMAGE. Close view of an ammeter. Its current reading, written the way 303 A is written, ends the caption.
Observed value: 20 A
